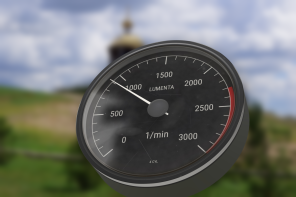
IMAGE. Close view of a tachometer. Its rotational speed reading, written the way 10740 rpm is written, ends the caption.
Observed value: 900 rpm
